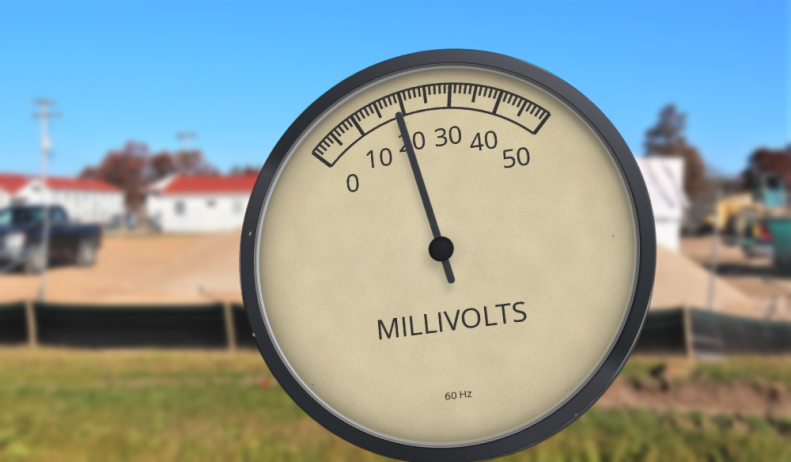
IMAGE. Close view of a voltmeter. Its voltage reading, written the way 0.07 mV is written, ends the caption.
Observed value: 19 mV
